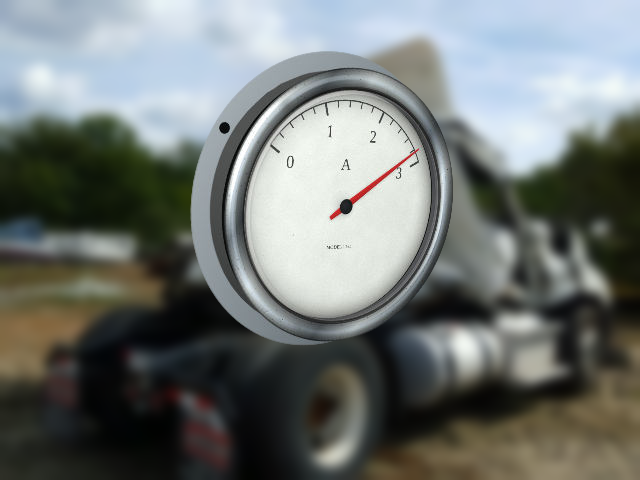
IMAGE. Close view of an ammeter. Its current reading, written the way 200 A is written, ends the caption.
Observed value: 2.8 A
